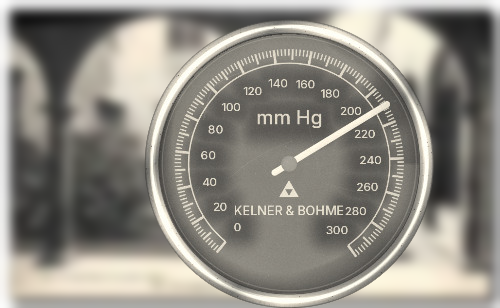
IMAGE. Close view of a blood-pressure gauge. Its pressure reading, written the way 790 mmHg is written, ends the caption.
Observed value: 210 mmHg
